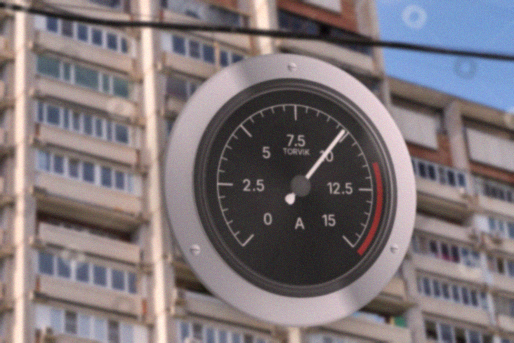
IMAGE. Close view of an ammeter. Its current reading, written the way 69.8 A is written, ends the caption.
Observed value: 9.75 A
